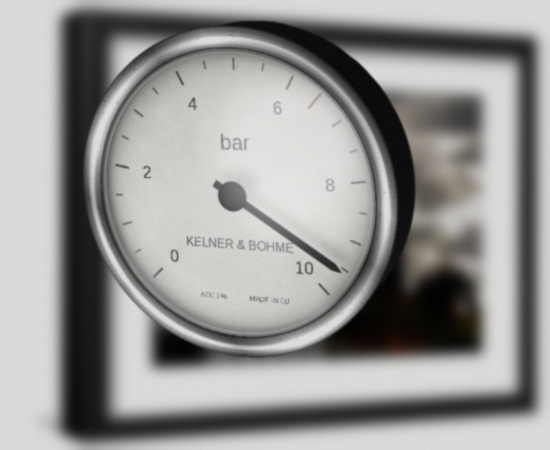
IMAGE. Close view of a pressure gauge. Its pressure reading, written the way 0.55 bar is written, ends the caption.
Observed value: 9.5 bar
